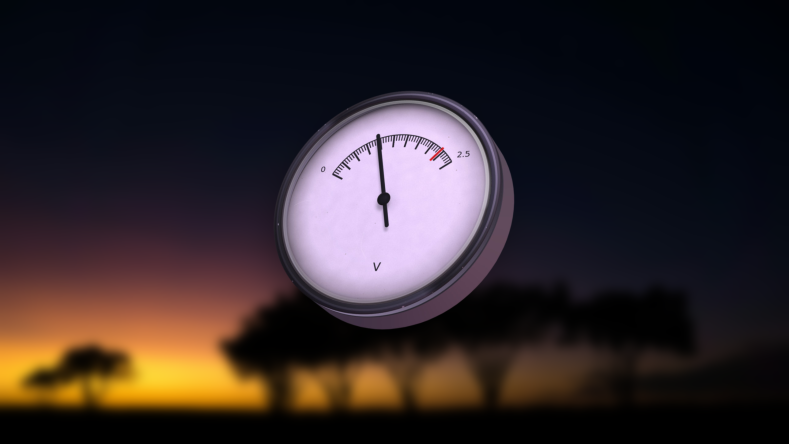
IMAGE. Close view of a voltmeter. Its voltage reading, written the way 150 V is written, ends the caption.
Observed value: 1 V
